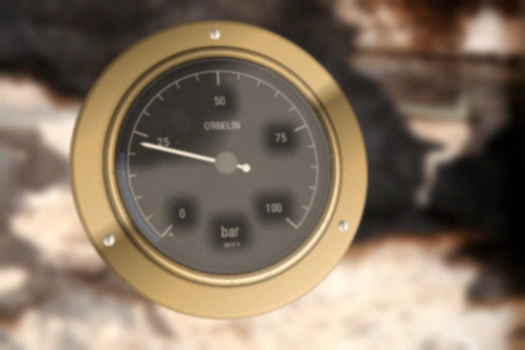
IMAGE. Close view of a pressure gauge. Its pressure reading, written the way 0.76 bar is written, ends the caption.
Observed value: 22.5 bar
